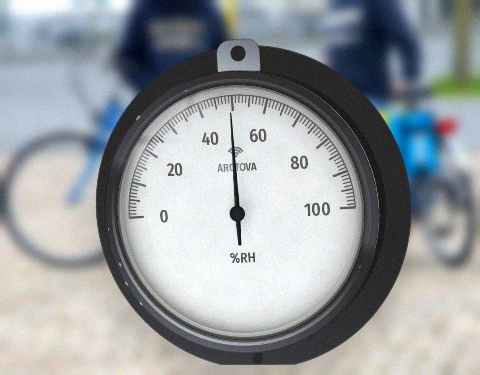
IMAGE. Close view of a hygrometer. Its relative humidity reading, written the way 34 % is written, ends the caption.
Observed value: 50 %
